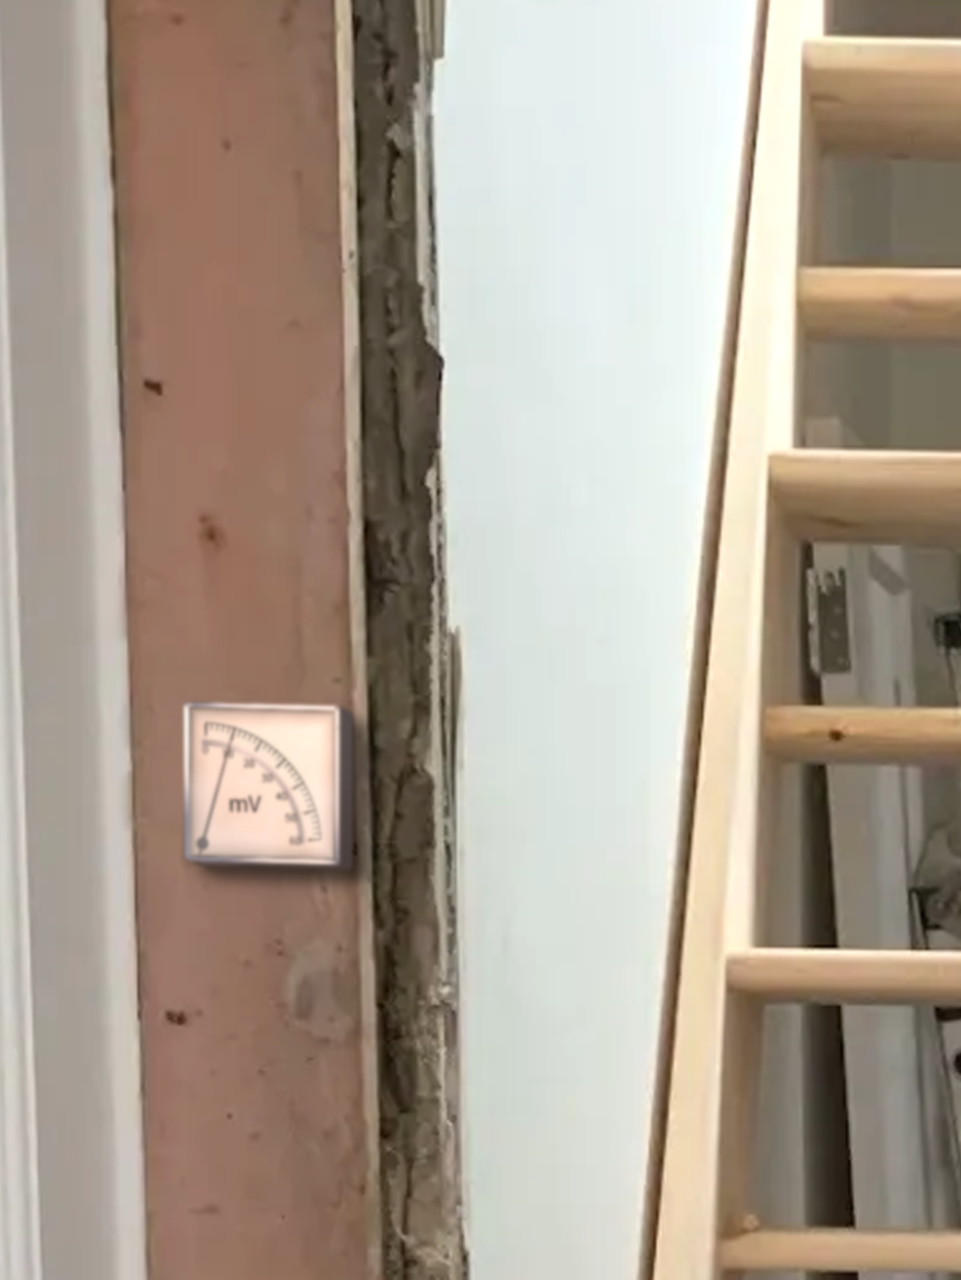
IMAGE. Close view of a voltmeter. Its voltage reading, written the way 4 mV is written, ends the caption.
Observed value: 10 mV
